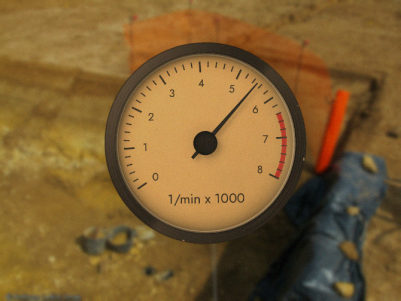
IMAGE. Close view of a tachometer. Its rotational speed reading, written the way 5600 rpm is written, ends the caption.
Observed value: 5500 rpm
